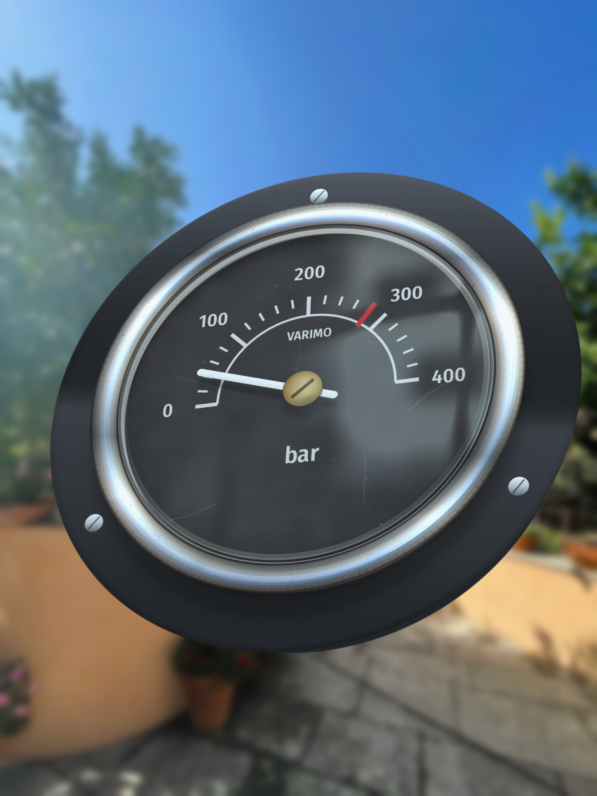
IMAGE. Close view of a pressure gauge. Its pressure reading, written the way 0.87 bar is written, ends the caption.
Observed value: 40 bar
